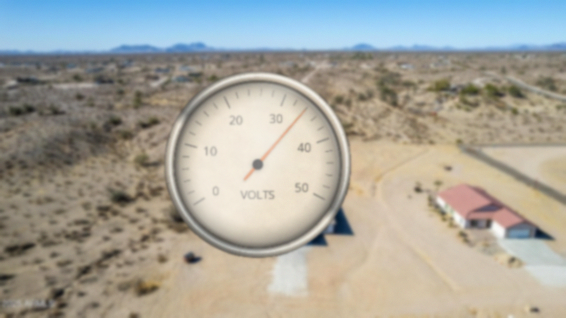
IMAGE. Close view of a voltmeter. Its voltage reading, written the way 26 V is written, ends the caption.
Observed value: 34 V
